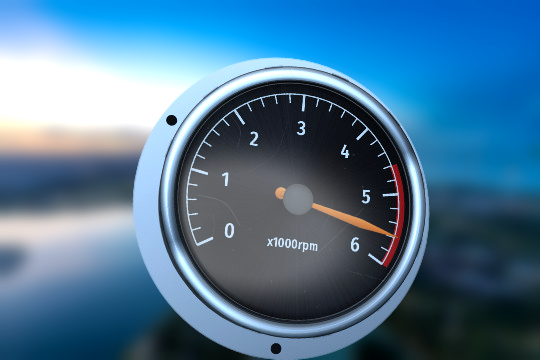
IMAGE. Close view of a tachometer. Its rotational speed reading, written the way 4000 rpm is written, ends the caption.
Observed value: 5600 rpm
